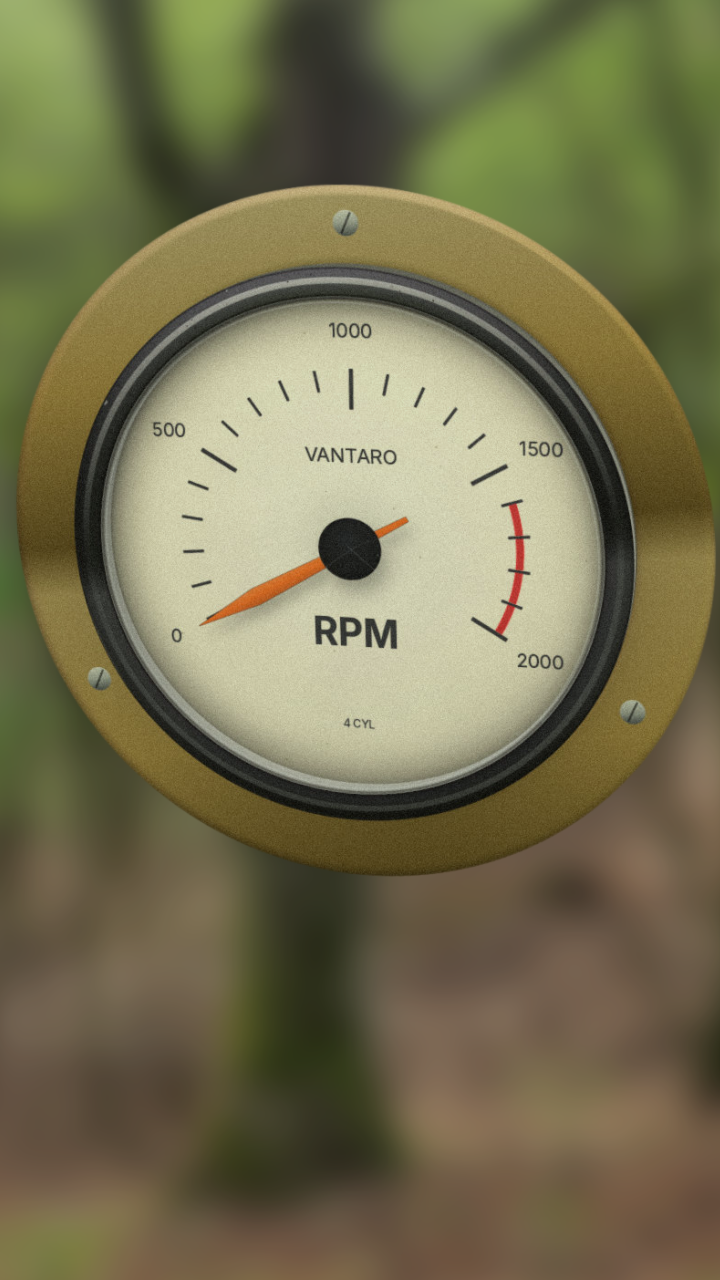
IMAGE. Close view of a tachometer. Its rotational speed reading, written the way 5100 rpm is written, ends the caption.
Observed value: 0 rpm
